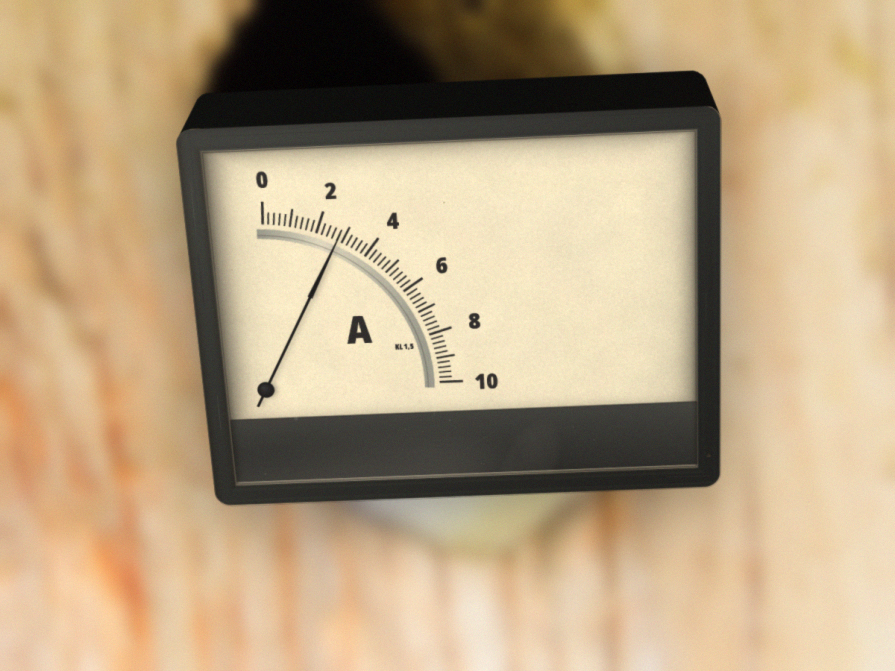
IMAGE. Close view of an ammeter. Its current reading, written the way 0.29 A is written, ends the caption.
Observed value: 2.8 A
